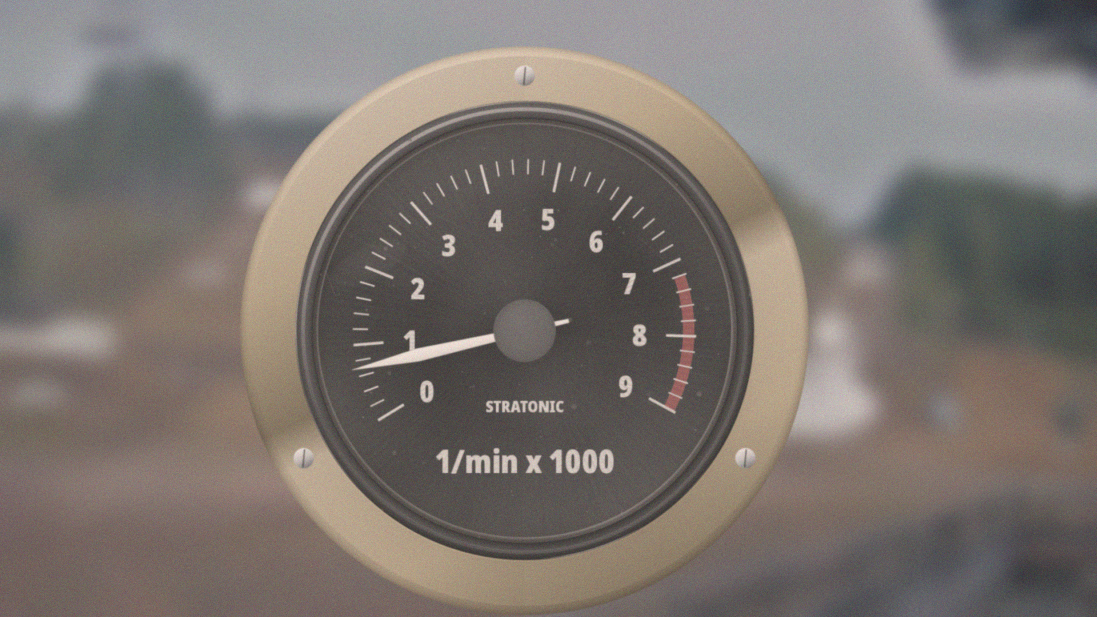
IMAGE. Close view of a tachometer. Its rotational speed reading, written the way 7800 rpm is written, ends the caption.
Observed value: 700 rpm
